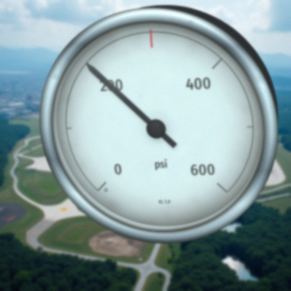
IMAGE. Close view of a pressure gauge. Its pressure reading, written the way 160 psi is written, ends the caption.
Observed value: 200 psi
